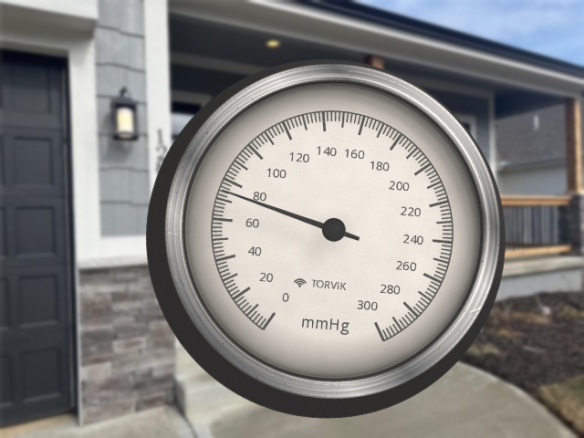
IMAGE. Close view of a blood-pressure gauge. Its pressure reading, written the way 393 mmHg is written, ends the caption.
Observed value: 74 mmHg
